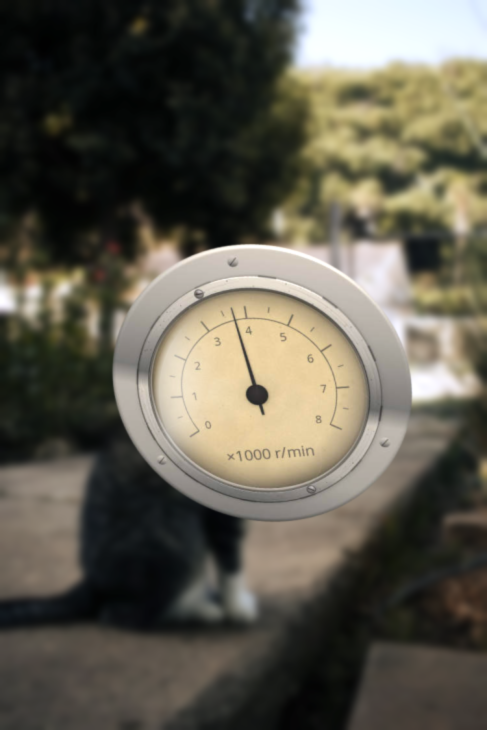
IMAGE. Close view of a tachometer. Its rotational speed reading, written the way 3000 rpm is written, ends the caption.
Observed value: 3750 rpm
